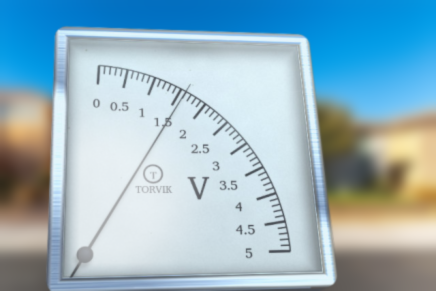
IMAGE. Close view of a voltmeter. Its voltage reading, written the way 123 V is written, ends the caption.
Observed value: 1.6 V
